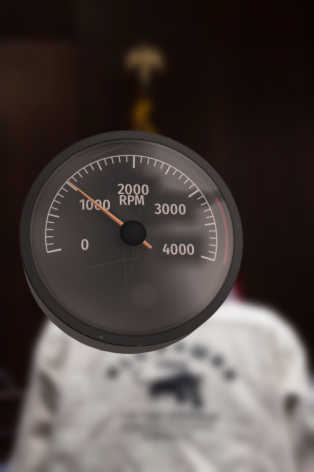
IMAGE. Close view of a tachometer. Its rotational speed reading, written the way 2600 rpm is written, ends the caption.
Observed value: 1000 rpm
